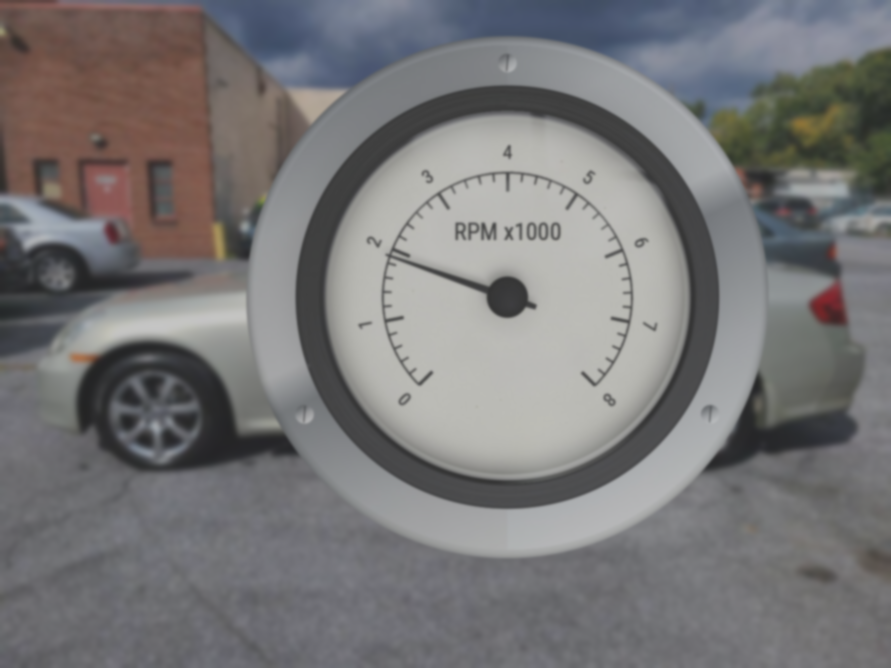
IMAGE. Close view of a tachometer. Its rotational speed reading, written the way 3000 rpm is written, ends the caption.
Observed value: 1900 rpm
